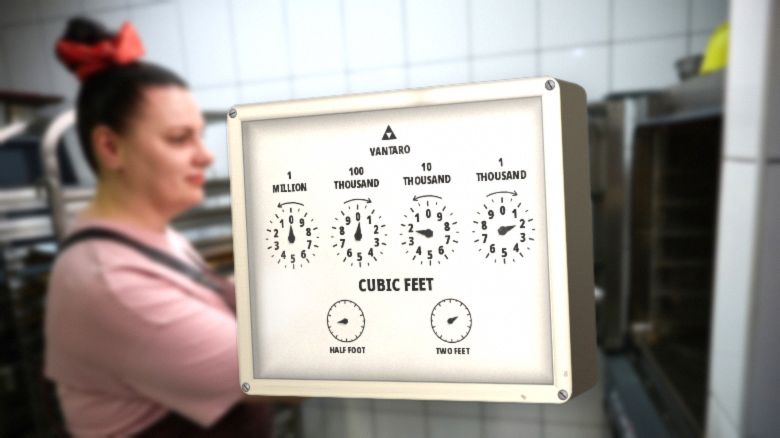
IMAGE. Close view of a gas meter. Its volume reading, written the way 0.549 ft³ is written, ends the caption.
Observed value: 2200 ft³
